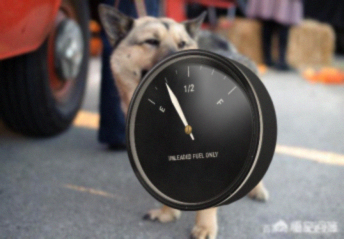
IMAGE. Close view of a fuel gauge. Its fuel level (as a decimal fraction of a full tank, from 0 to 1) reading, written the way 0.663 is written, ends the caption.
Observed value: 0.25
